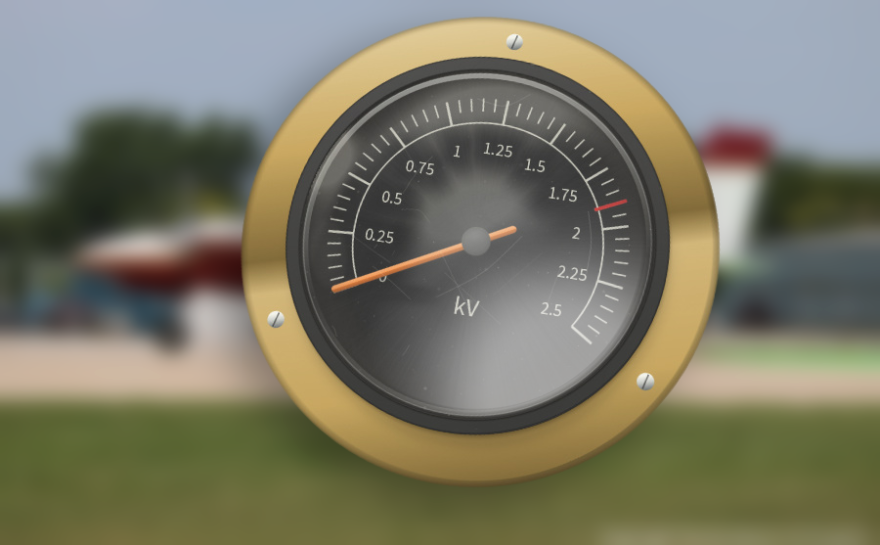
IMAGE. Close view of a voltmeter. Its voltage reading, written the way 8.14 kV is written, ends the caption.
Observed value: 0 kV
